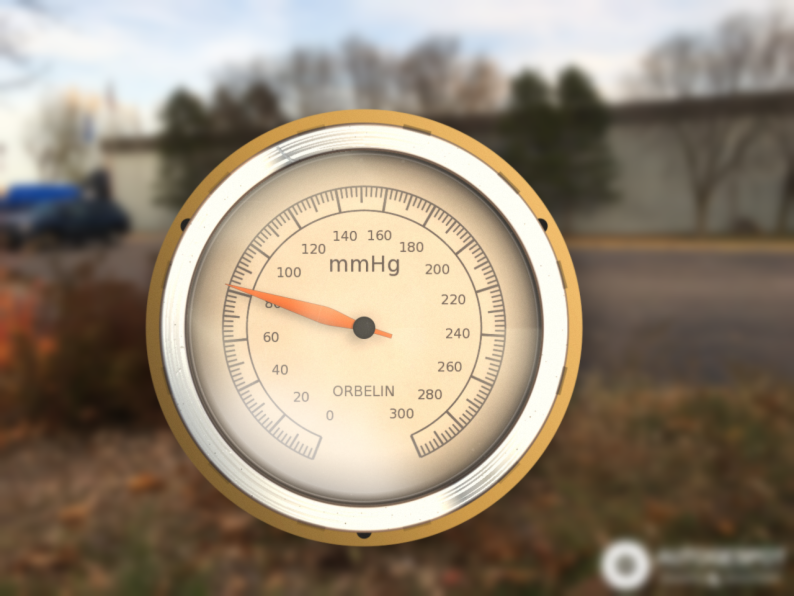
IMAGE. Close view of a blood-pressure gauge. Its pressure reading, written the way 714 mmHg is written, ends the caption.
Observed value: 82 mmHg
